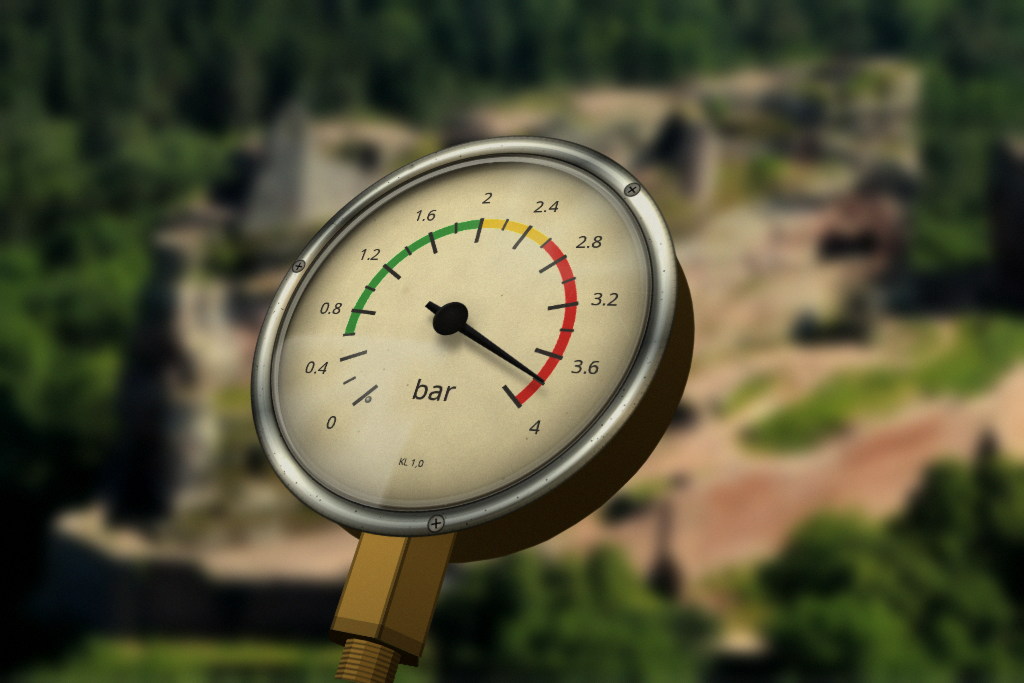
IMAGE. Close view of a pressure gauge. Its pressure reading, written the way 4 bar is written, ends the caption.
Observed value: 3.8 bar
